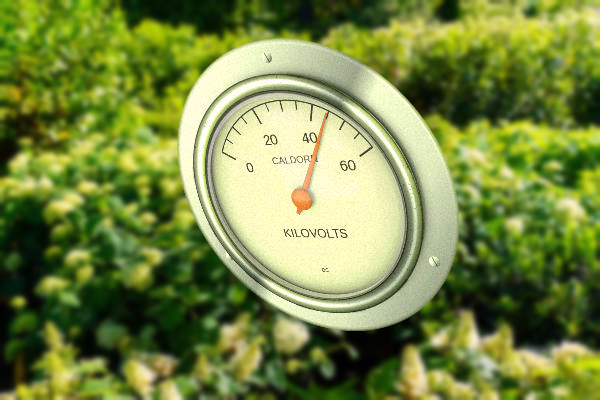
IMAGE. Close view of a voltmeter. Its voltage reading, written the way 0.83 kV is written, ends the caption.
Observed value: 45 kV
